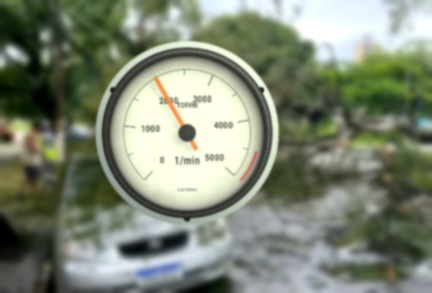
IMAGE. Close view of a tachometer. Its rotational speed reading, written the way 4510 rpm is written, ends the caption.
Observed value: 2000 rpm
